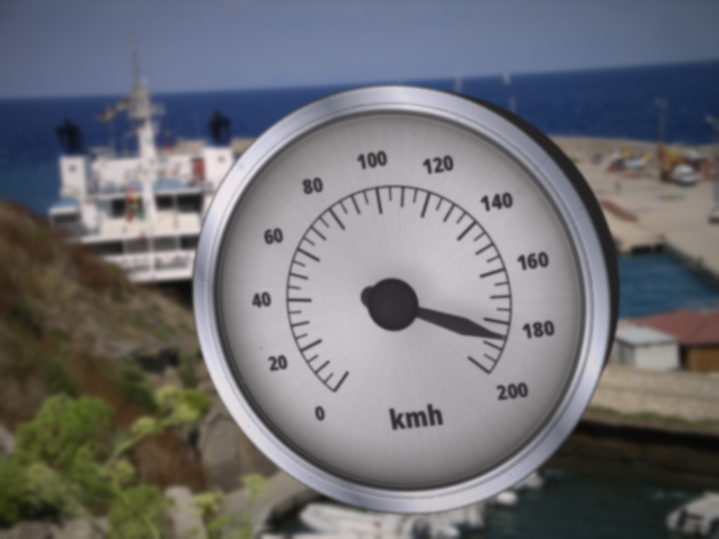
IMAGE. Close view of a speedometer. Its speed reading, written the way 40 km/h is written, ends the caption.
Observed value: 185 km/h
